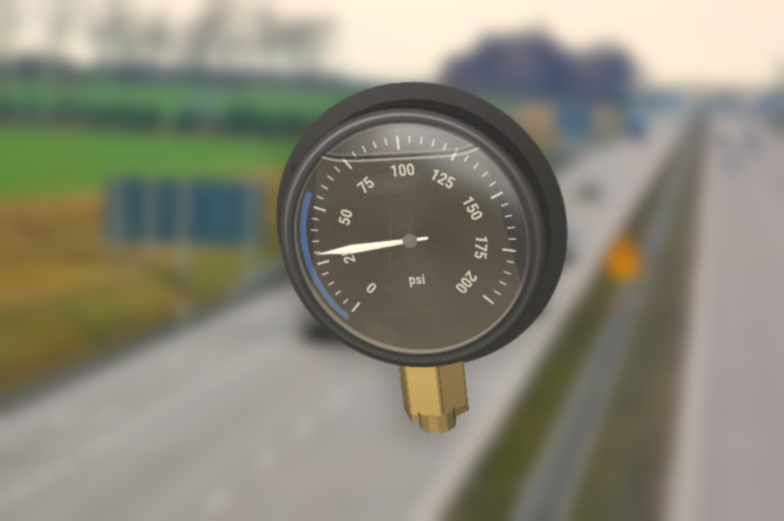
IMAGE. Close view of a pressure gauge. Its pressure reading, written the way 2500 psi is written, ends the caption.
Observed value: 30 psi
